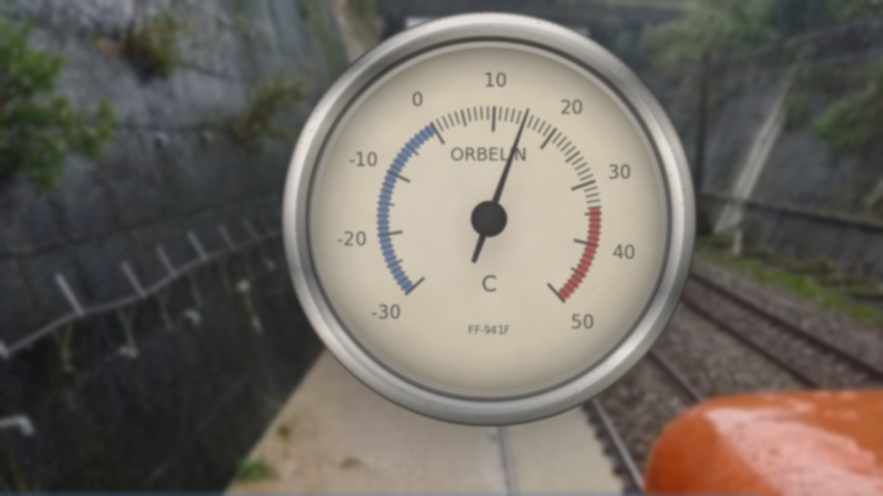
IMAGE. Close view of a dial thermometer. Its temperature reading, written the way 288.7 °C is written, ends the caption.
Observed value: 15 °C
